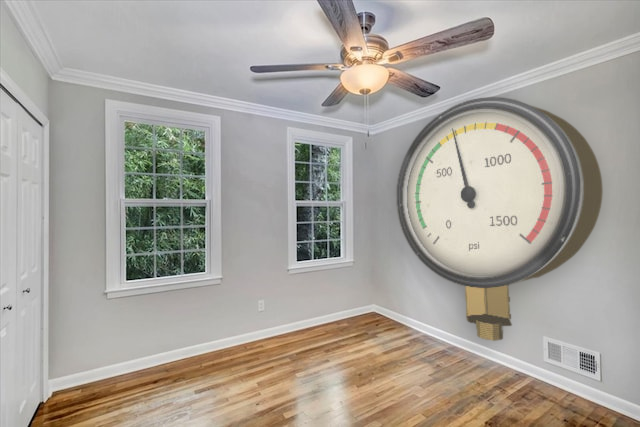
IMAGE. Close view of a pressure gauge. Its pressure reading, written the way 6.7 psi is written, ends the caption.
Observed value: 700 psi
